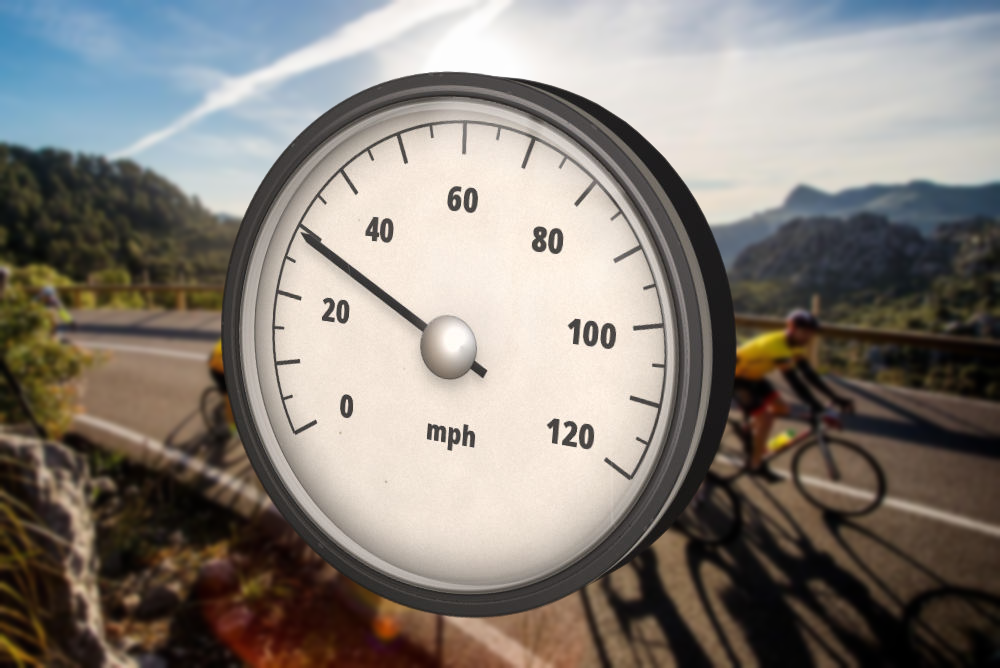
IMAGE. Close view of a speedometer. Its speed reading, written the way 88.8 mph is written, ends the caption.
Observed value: 30 mph
